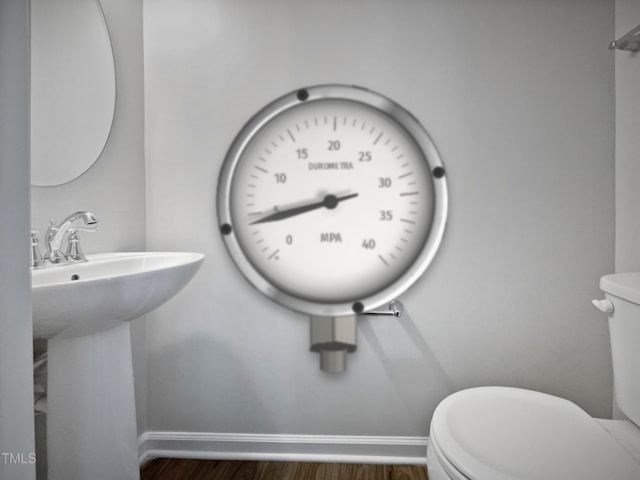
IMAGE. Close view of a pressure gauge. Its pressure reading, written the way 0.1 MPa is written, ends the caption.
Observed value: 4 MPa
